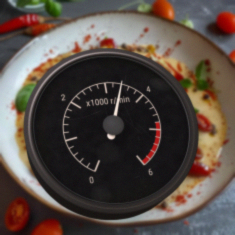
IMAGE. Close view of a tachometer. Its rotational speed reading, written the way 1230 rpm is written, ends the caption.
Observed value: 3400 rpm
